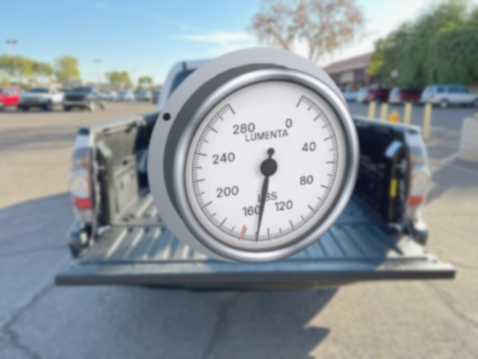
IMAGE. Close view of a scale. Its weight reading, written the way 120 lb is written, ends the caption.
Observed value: 150 lb
